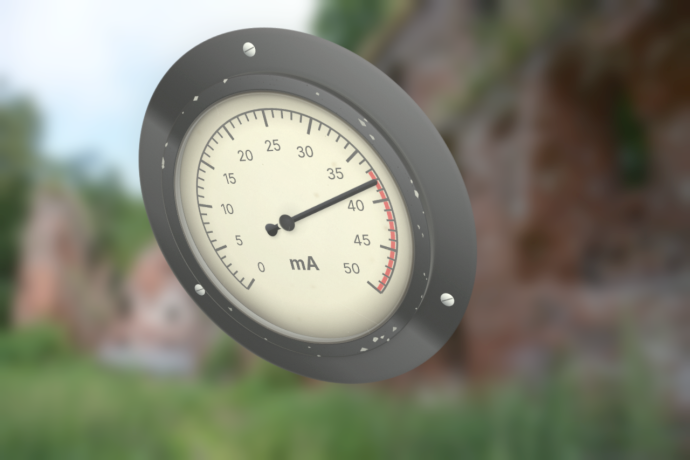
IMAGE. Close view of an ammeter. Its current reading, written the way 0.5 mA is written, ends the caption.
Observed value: 38 mA
